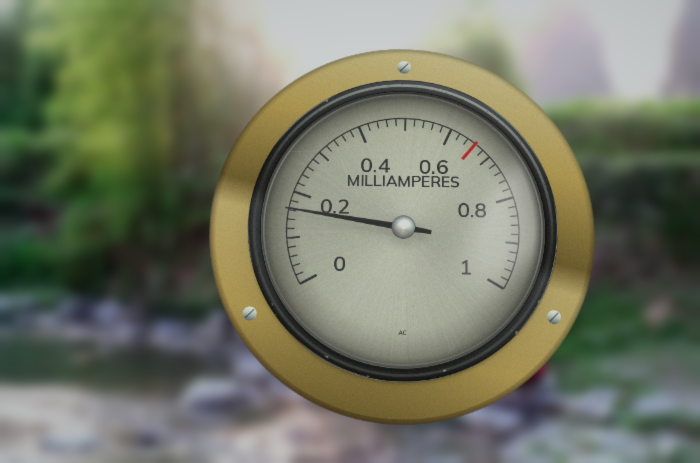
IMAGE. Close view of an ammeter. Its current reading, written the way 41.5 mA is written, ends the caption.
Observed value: 0.16 mA
